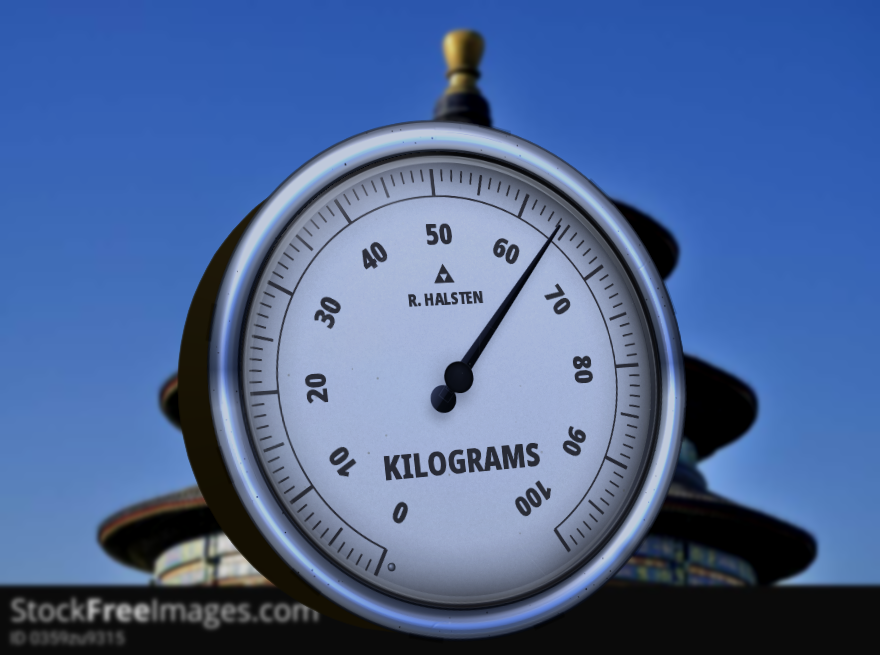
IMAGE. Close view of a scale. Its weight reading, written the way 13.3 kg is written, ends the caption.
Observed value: 64 kg
